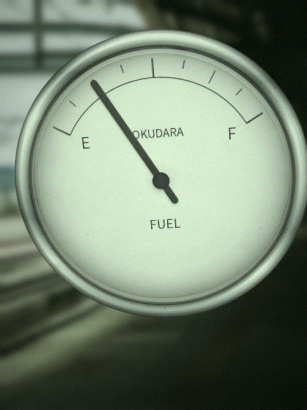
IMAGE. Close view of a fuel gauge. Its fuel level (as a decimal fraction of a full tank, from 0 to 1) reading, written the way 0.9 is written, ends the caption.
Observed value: 0.25
